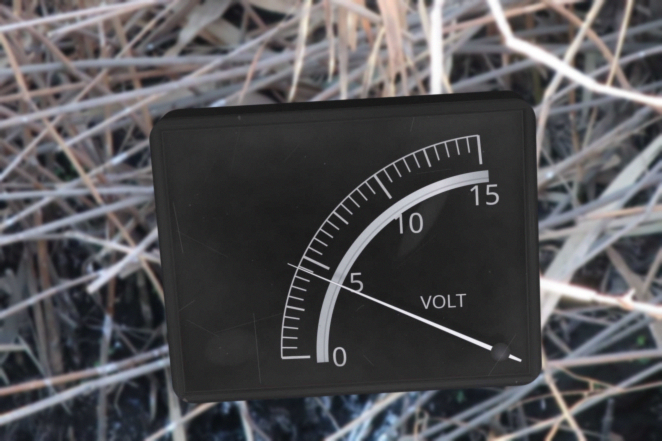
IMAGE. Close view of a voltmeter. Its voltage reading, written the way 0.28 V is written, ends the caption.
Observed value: 4.5 V
